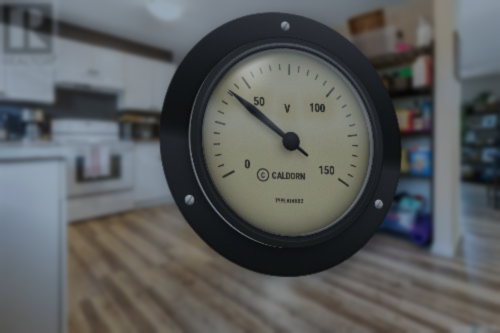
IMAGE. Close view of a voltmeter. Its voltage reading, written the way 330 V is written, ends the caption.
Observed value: 40 V
